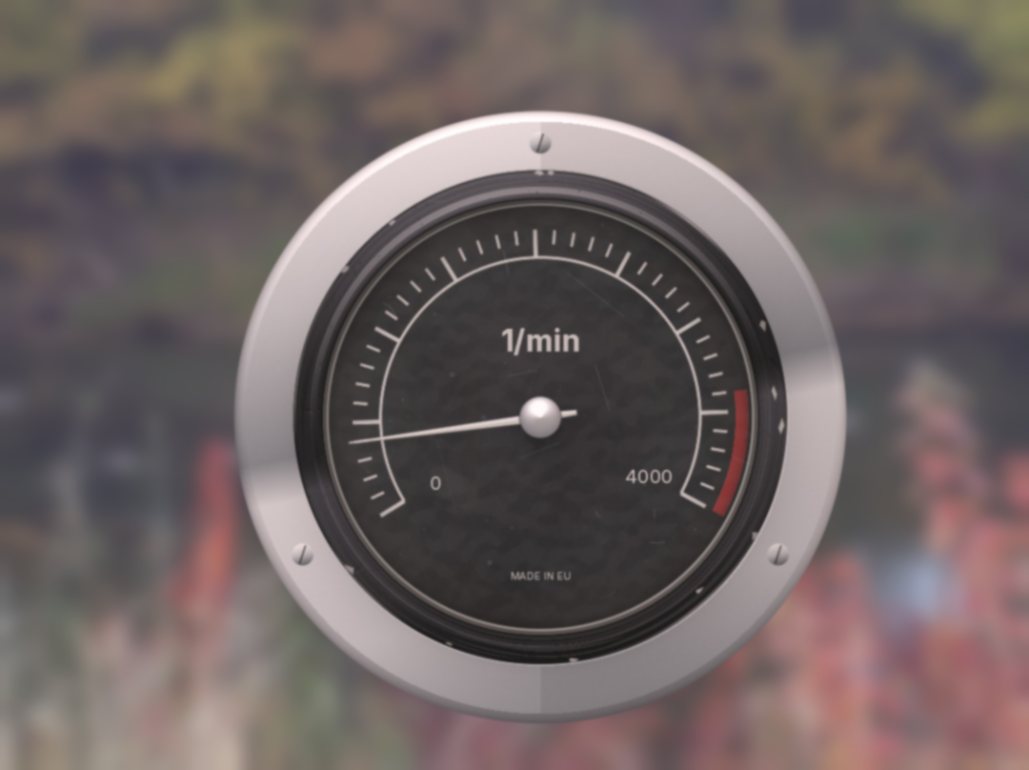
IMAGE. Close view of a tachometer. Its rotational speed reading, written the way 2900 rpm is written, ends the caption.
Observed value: 400 rpm
